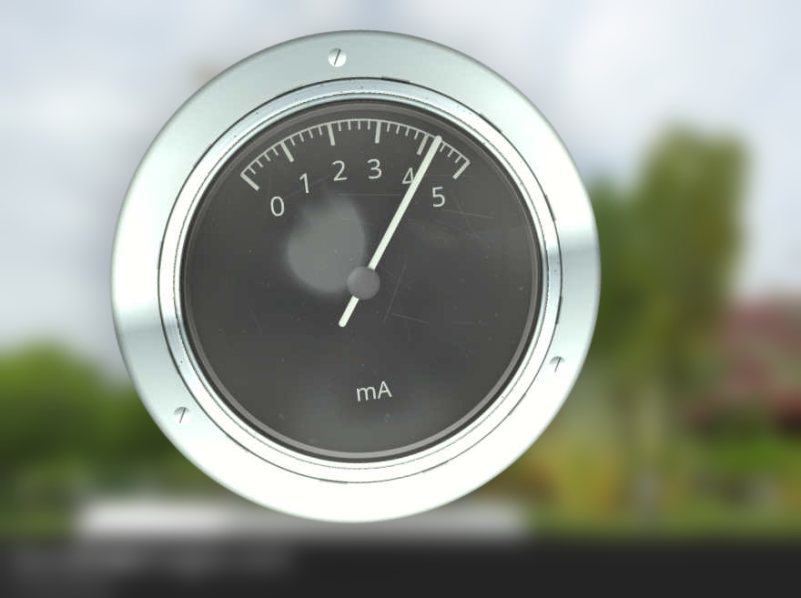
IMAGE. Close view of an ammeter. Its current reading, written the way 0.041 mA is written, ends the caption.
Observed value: 4.2 mA
